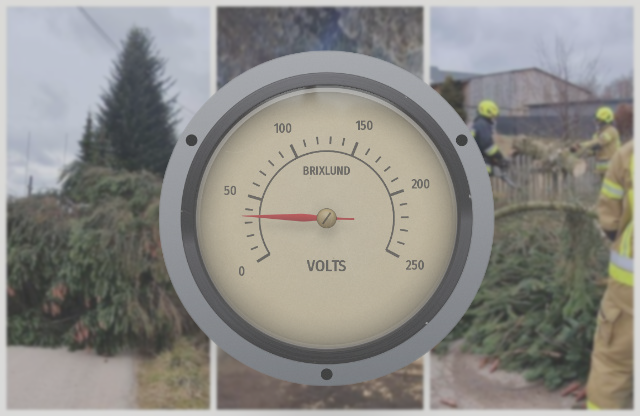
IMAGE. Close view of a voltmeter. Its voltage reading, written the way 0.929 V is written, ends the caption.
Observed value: 35 V
